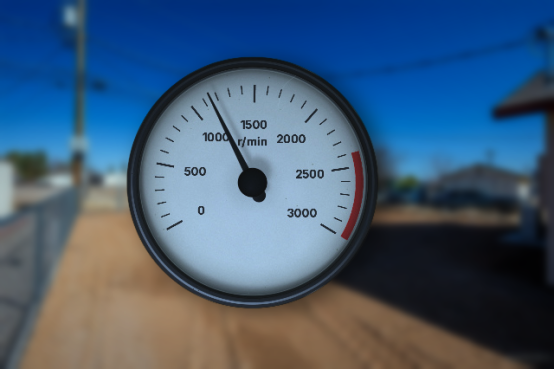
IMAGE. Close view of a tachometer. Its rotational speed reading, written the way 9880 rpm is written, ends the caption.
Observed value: 1150 rpm
